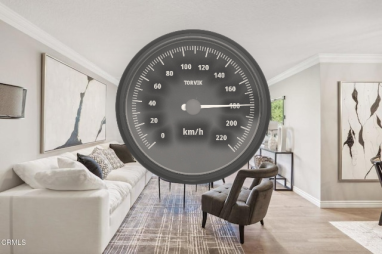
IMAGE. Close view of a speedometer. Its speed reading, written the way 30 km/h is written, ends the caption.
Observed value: 180 km/h
